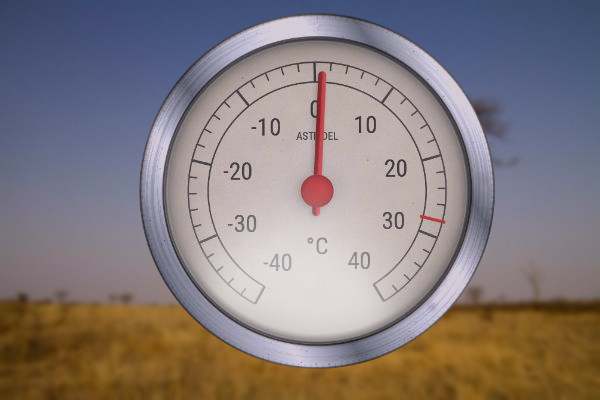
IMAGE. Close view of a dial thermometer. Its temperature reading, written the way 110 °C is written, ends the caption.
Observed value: 1 °C
